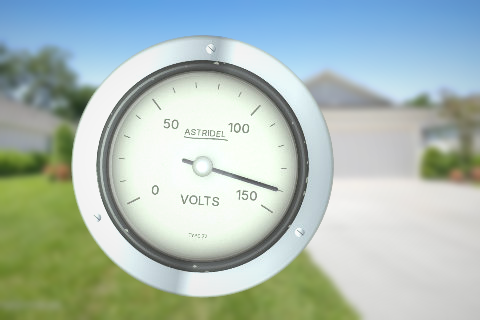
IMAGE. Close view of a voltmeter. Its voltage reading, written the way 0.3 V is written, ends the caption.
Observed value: 140 V
